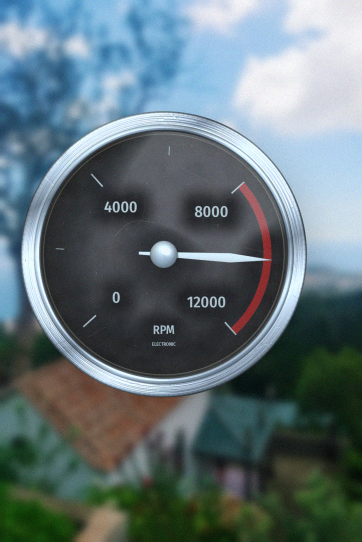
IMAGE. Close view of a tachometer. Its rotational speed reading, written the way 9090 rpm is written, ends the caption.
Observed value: 10000 rpm
